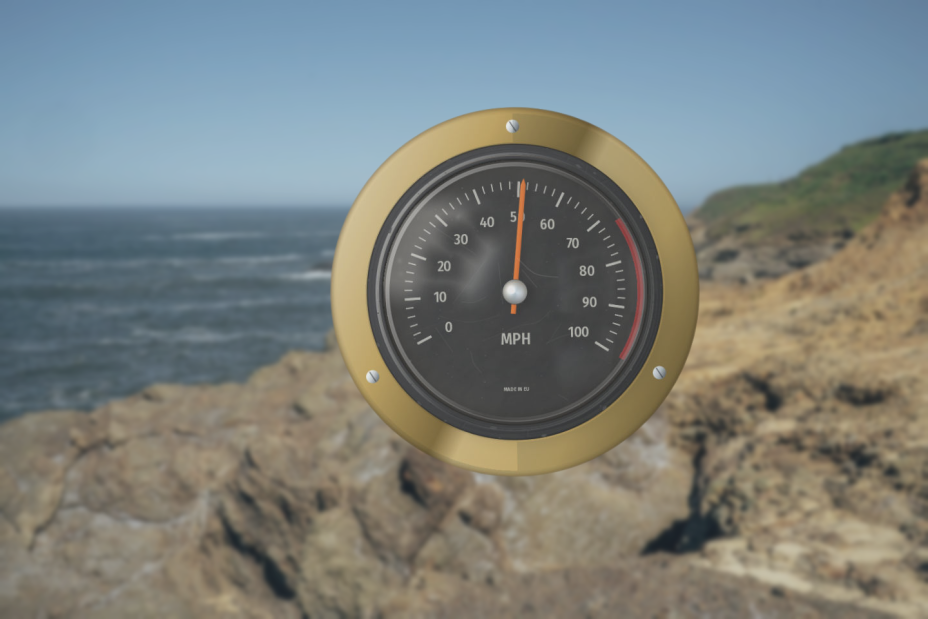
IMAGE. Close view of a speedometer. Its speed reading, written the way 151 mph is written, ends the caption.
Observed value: 51 mph
